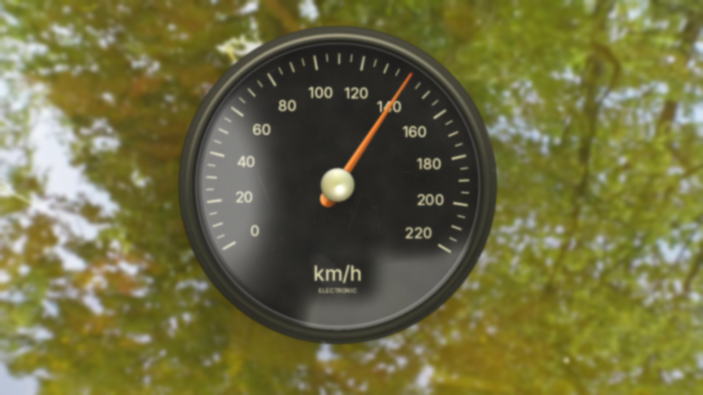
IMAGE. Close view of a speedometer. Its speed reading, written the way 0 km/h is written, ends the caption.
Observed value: 140 km/h
